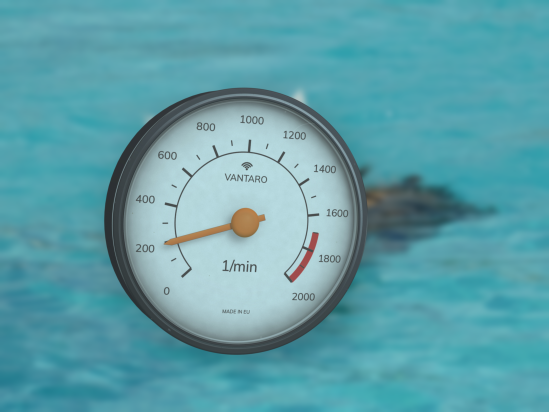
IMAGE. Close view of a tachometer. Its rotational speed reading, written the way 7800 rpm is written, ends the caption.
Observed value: 200 rpm
